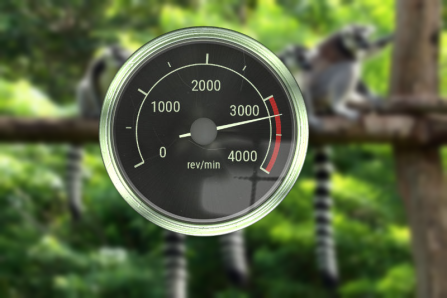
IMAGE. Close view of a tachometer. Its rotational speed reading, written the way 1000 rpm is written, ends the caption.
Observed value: 3250 rpm
